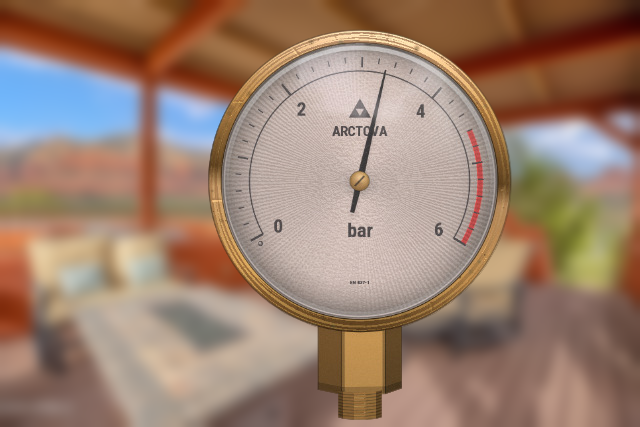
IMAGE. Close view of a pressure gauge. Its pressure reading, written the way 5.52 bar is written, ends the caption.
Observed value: 3.3 bar
